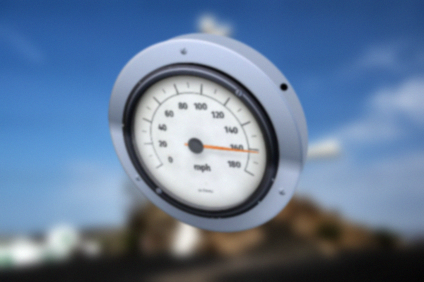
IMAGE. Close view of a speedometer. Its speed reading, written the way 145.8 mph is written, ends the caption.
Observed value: 160 mph
